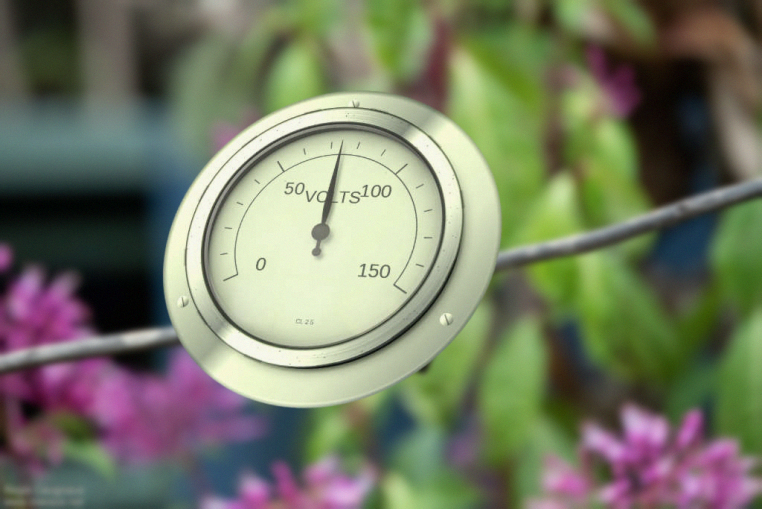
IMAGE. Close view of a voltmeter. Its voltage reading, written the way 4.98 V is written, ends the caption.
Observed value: 75 V
